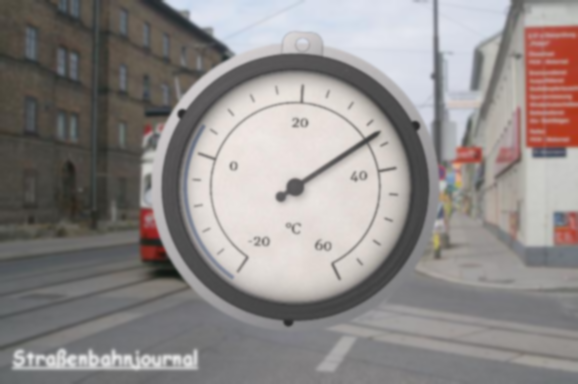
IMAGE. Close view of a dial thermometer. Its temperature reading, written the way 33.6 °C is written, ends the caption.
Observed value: 34 °C
